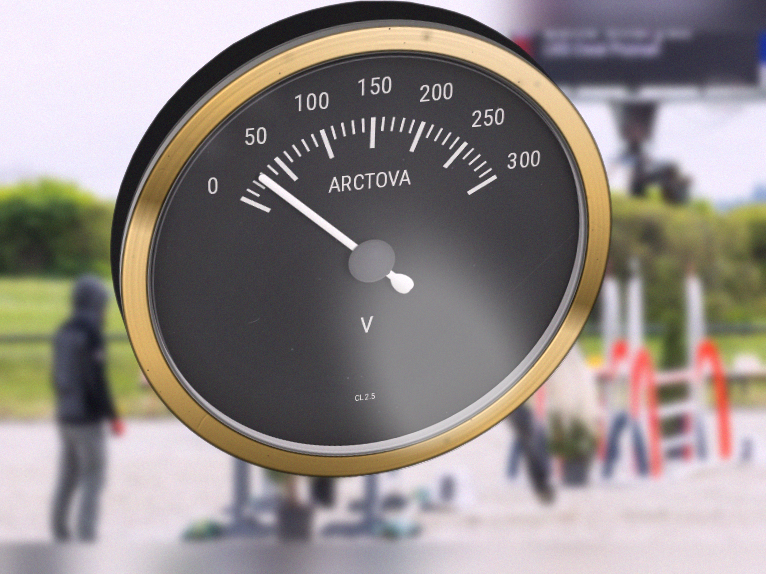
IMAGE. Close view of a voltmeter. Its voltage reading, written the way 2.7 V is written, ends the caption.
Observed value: 30 V
